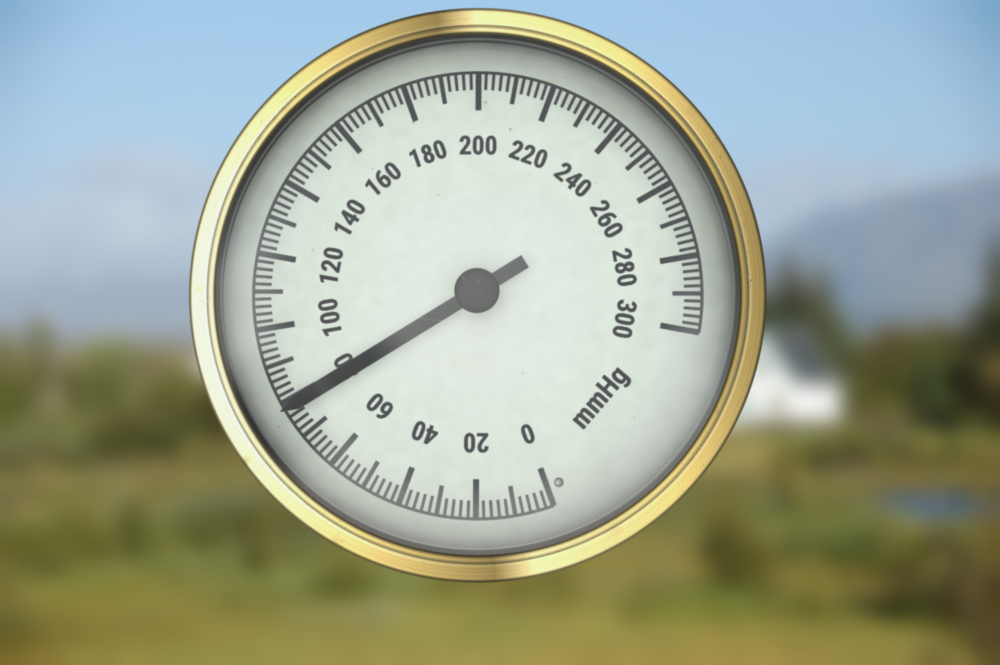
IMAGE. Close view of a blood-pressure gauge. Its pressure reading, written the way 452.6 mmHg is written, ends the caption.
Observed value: 78 mmHg
